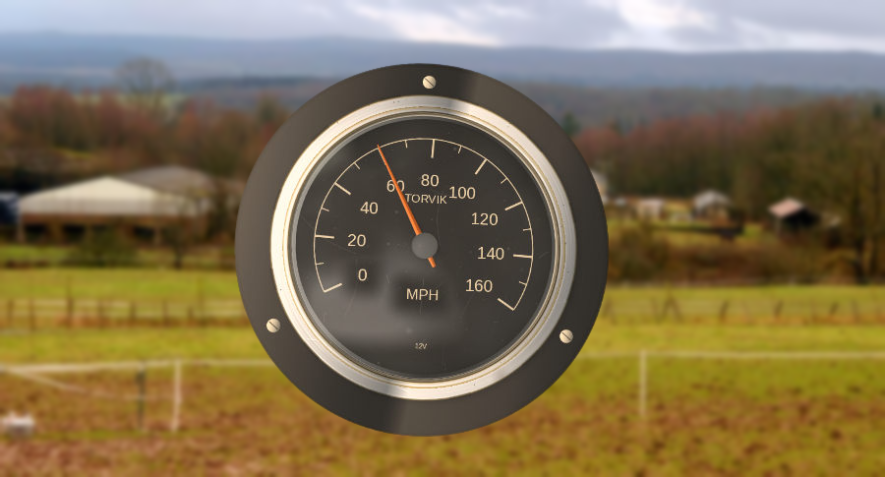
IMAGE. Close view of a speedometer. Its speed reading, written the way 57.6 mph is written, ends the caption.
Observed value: 60 mph
